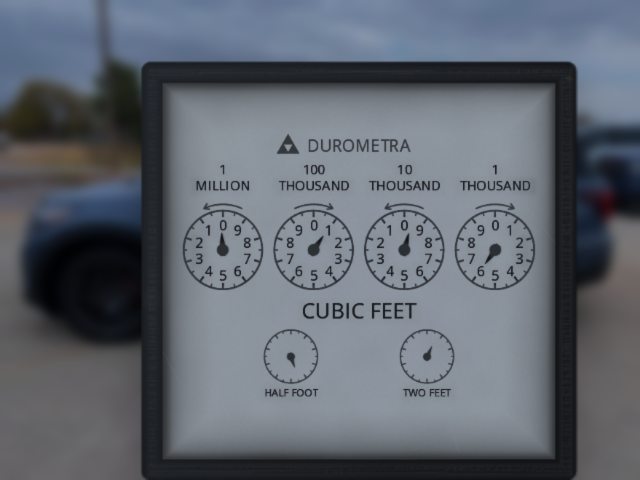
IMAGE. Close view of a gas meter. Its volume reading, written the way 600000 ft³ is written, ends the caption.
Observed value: 9600 ft³
